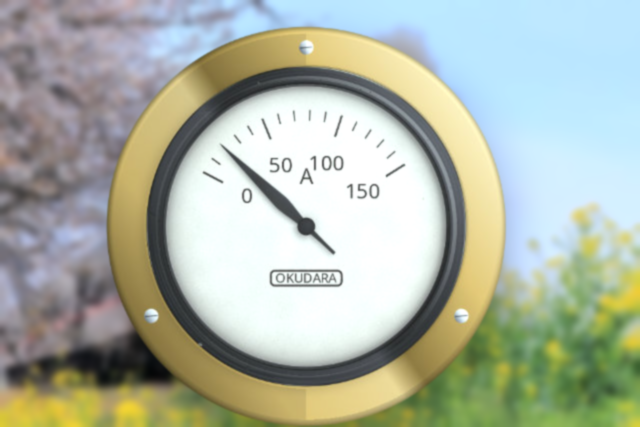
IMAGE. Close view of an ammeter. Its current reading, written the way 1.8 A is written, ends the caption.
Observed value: 20 A
